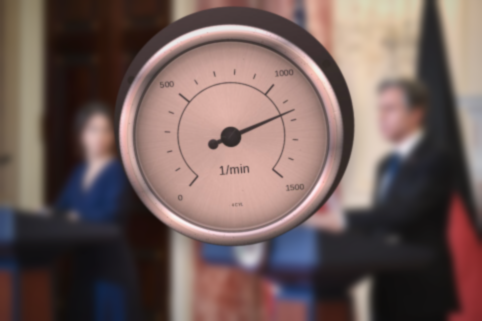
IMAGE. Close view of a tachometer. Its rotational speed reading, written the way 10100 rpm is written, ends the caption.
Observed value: 1150 rpm
